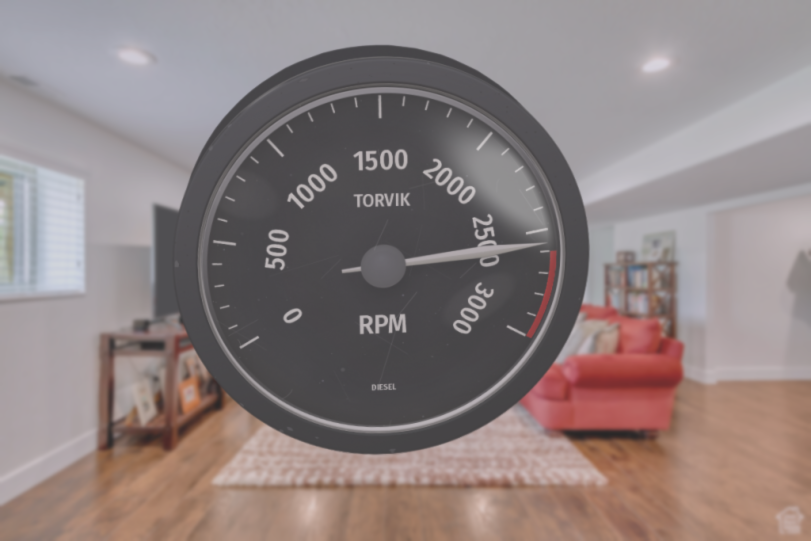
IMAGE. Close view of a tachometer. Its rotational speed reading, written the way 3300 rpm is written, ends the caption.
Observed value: 2550 rpm
